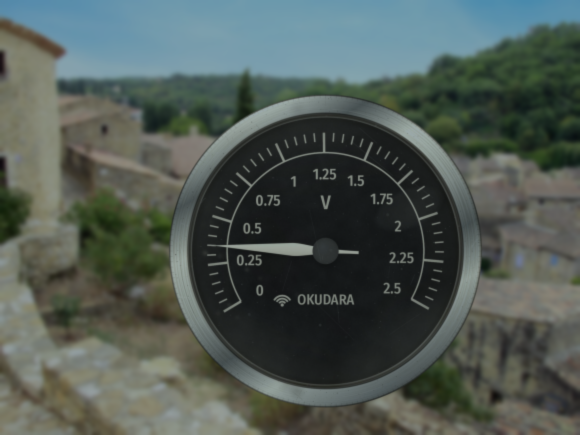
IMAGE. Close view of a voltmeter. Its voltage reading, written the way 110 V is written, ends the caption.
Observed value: 0.35 V
